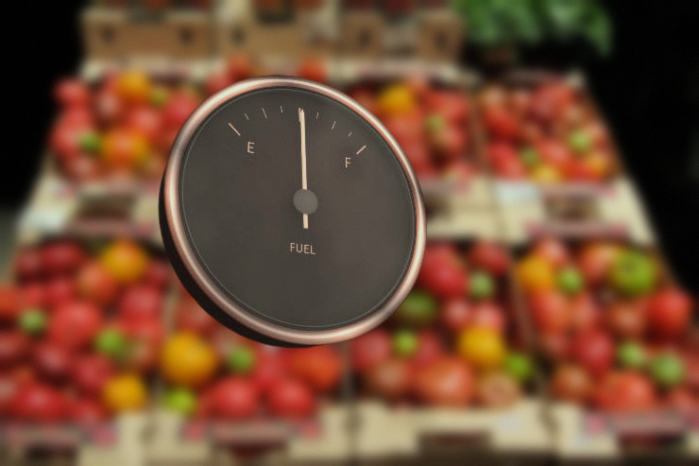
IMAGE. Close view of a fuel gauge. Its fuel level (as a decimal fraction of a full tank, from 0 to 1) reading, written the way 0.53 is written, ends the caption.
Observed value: 0.5
